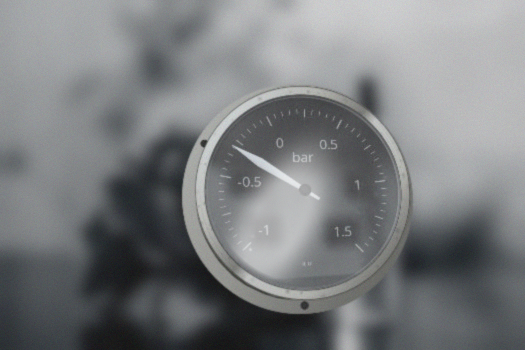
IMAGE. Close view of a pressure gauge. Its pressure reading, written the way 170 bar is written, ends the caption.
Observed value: -0.3 bar
